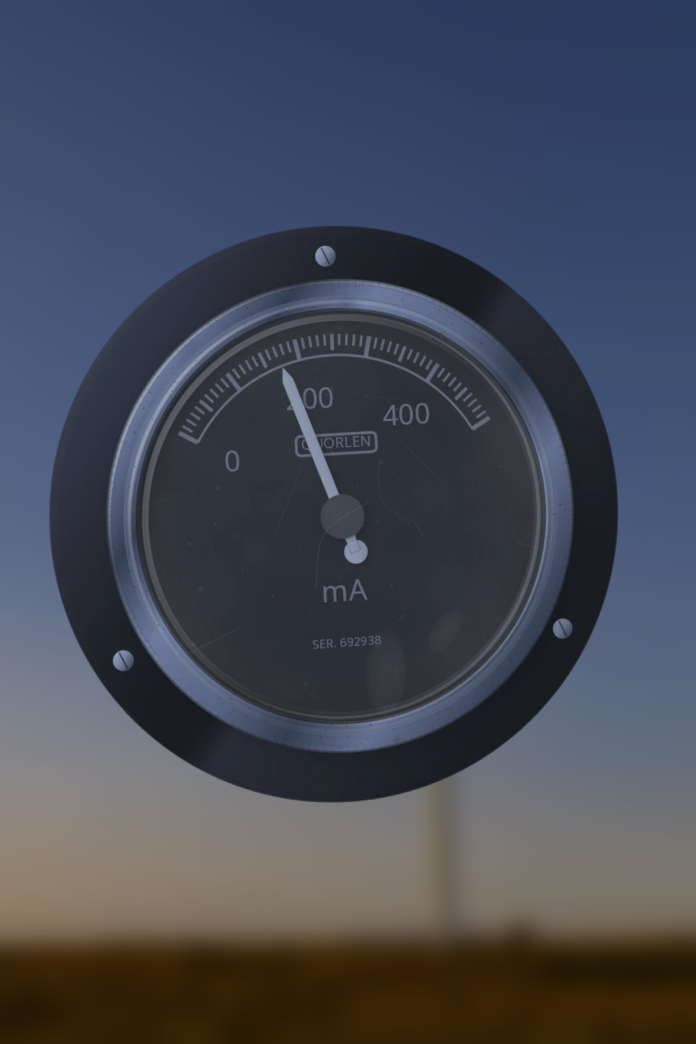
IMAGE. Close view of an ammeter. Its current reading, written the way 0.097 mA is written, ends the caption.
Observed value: 170 mA
